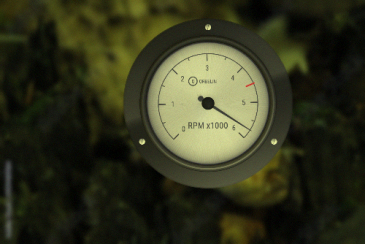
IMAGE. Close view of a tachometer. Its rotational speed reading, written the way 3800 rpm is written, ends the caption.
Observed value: 5750 rpm
